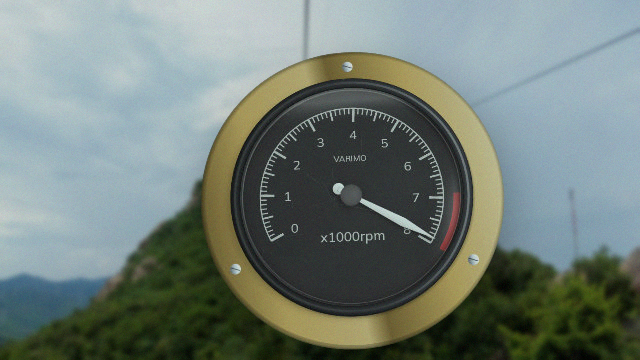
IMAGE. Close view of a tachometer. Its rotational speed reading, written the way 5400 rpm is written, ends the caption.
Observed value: 7900 rpm
